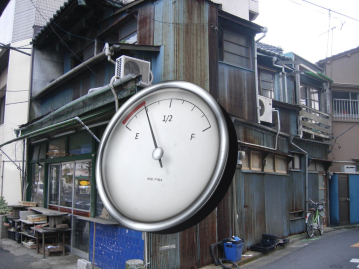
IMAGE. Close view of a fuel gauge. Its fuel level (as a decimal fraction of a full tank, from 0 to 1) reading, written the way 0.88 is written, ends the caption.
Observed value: 0.25
